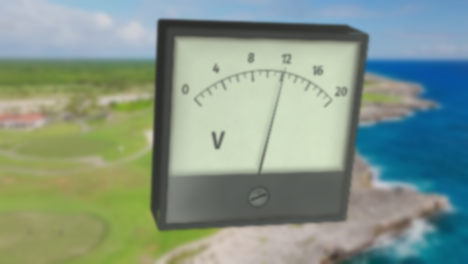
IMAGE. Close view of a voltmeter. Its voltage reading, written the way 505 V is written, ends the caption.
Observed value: 12 V
